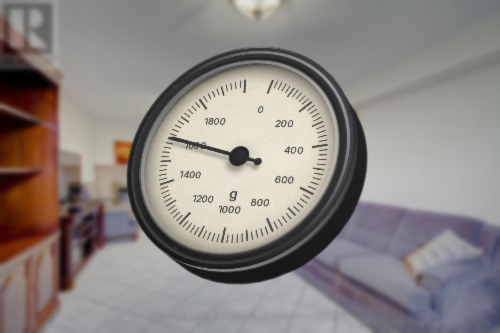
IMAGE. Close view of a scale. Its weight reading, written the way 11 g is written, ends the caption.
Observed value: 1600 g
